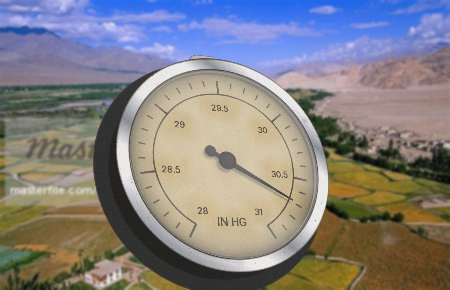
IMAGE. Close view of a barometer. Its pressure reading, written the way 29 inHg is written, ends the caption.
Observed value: 30.7 inHg
